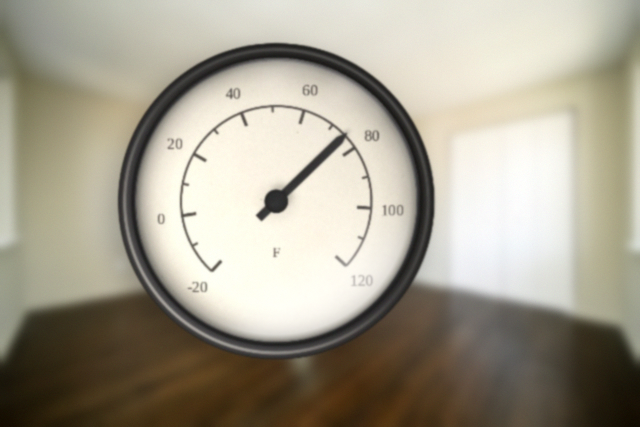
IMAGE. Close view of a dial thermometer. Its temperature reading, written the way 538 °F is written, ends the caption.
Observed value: 75 °F
